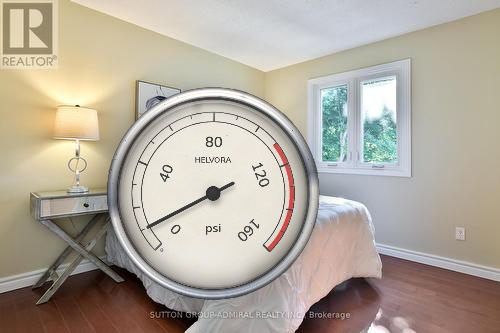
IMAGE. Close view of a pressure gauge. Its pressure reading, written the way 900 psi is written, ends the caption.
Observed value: 10 psi
